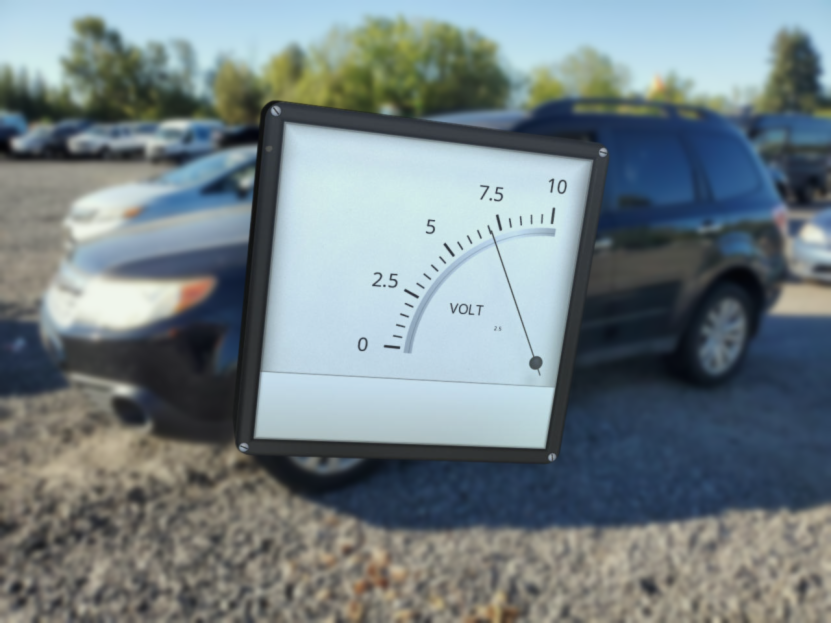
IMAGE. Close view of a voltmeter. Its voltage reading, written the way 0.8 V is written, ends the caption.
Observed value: 7 V
